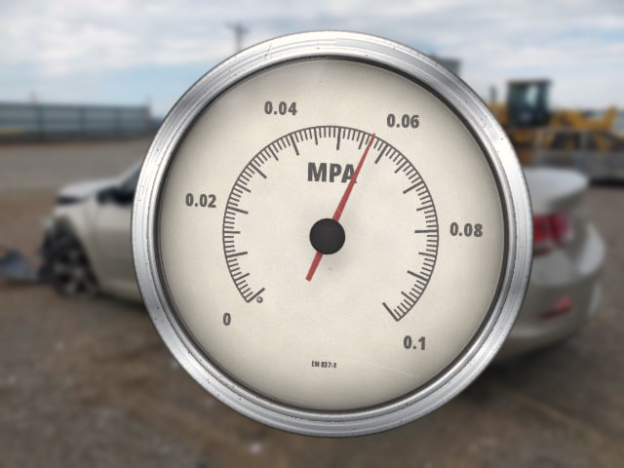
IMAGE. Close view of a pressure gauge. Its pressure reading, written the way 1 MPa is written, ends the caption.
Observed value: 0.057 MPa
